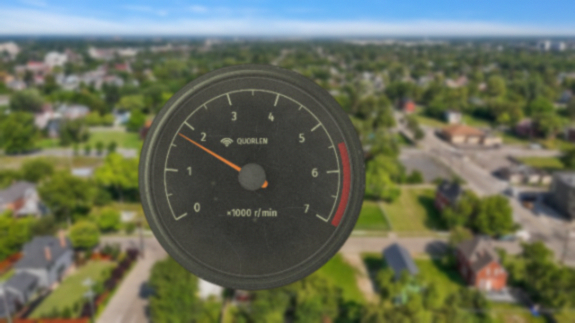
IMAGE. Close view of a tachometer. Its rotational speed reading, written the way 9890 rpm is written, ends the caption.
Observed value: 1750 rpm
